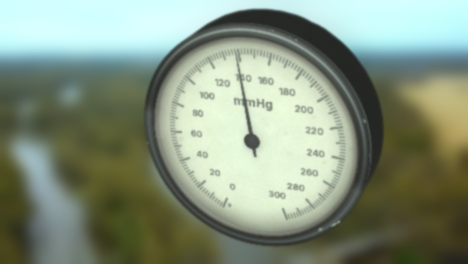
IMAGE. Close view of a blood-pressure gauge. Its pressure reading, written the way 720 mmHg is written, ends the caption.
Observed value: 140 mmHg
